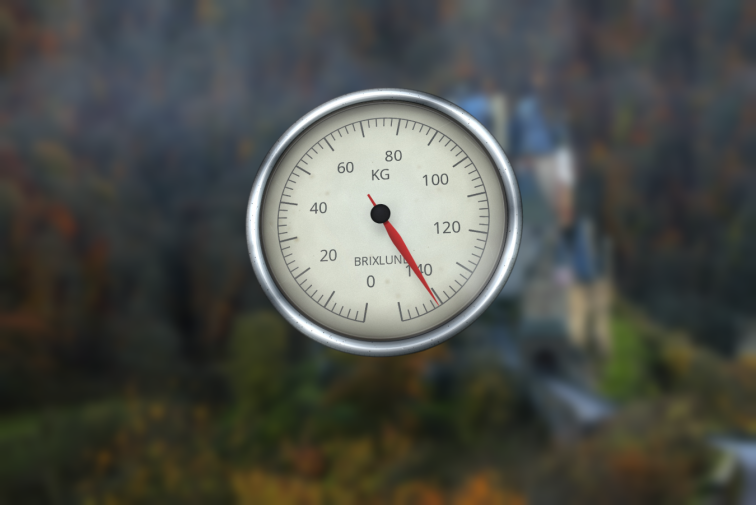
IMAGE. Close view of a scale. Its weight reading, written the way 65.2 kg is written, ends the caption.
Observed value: 141 kg
